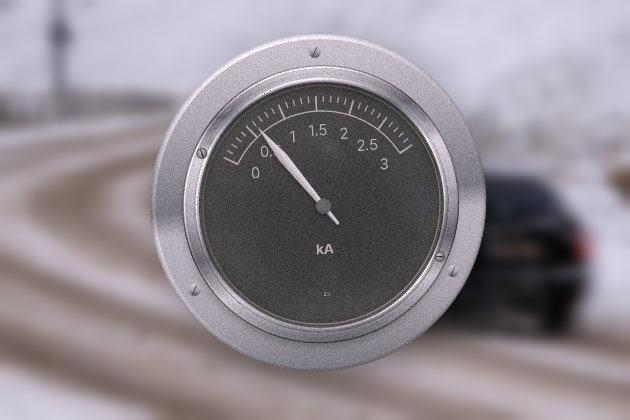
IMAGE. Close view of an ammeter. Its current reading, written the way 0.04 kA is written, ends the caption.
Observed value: 0.6 kA
